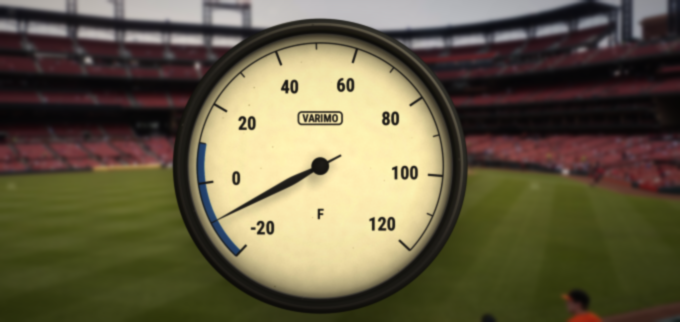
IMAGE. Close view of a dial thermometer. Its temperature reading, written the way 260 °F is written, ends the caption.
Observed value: -10 °F
